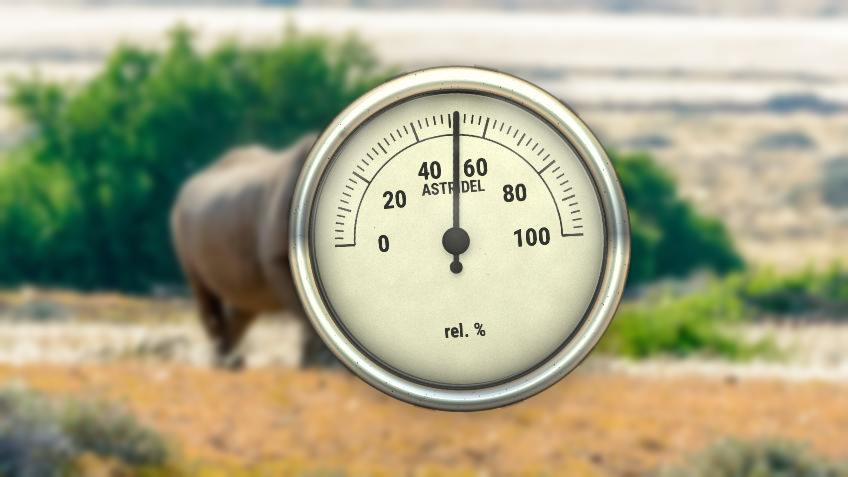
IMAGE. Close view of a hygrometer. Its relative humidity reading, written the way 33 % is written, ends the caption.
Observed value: 52 %
